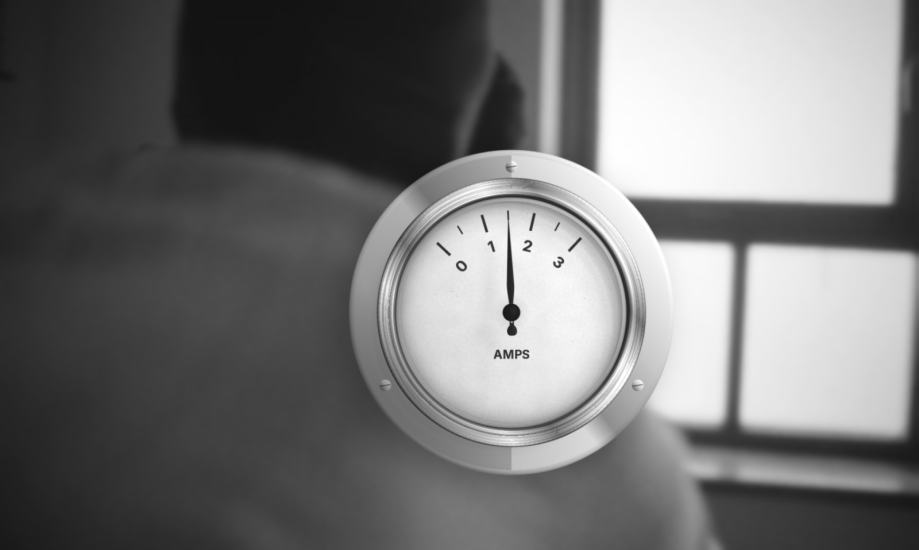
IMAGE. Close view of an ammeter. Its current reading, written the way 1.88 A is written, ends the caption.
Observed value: 1.5 A
